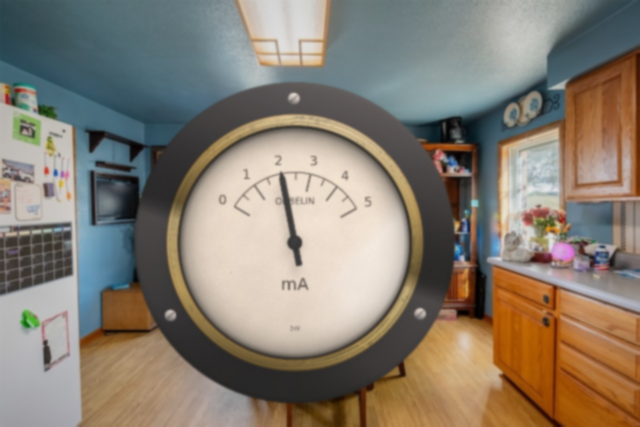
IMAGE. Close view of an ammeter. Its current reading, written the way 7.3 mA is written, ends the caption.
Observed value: 2 mA
